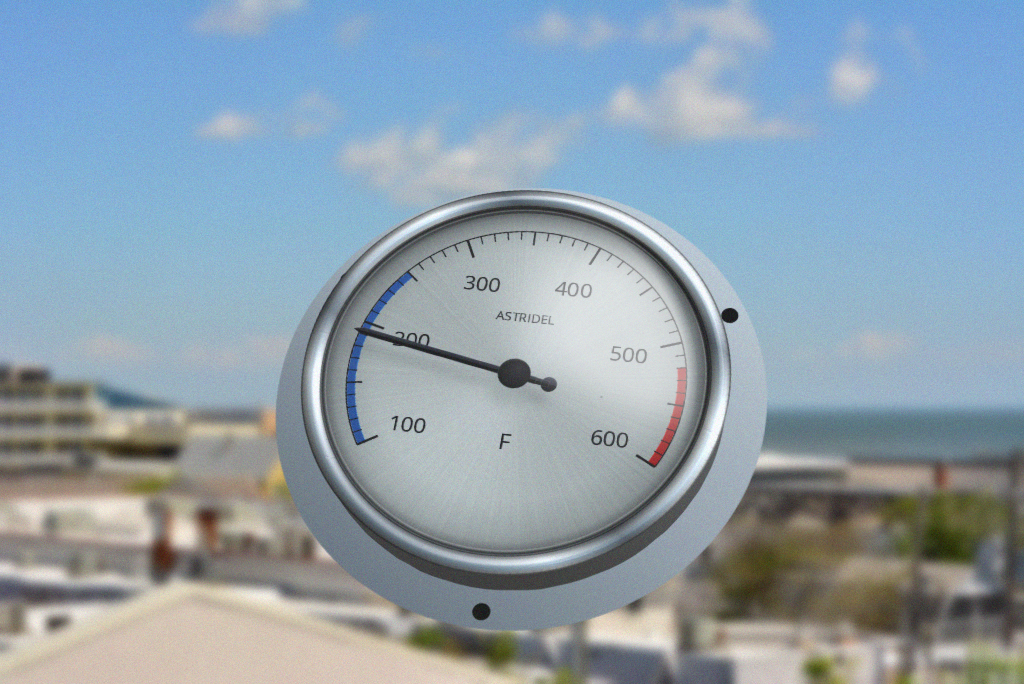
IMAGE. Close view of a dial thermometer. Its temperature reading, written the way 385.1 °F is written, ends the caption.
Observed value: 190 °F
